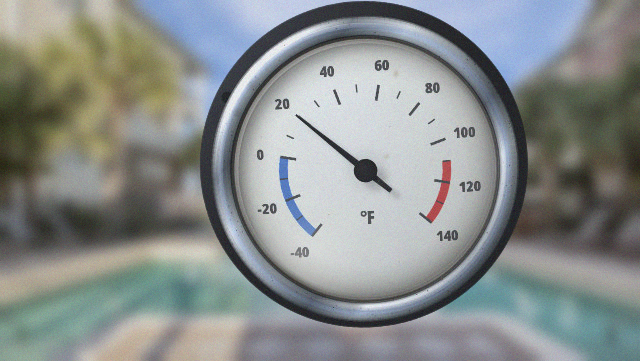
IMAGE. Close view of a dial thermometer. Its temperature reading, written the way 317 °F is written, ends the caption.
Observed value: 20 °F
